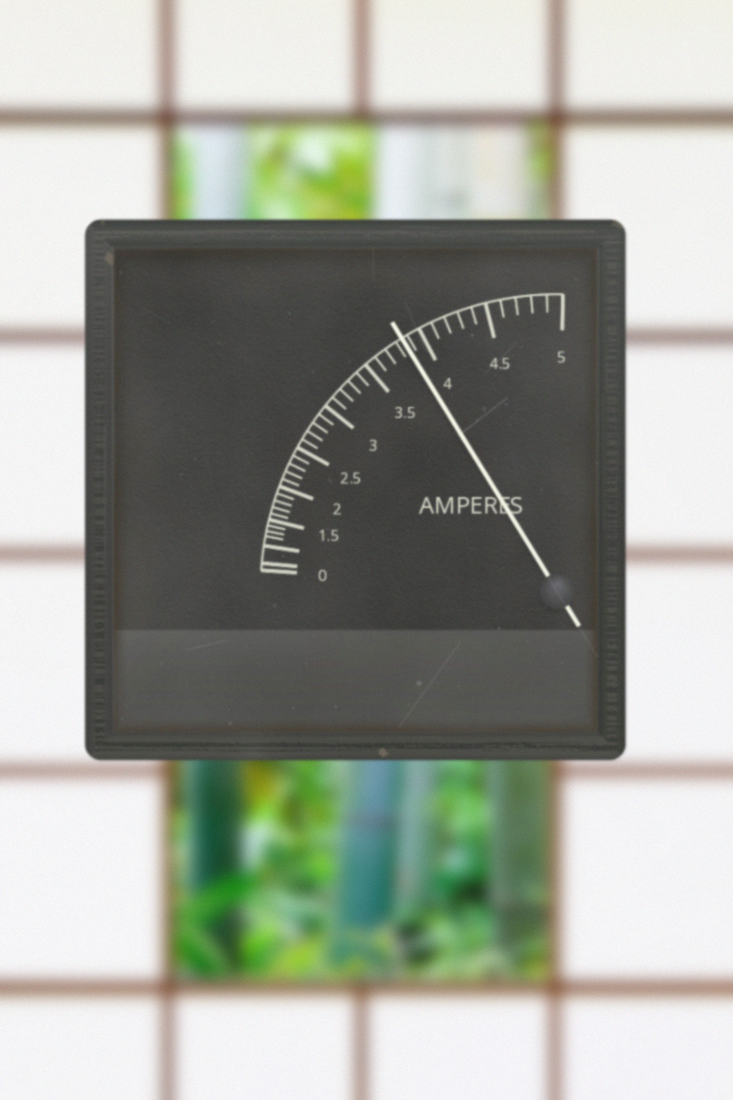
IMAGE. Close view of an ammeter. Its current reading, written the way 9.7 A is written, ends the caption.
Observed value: 3.85 A
